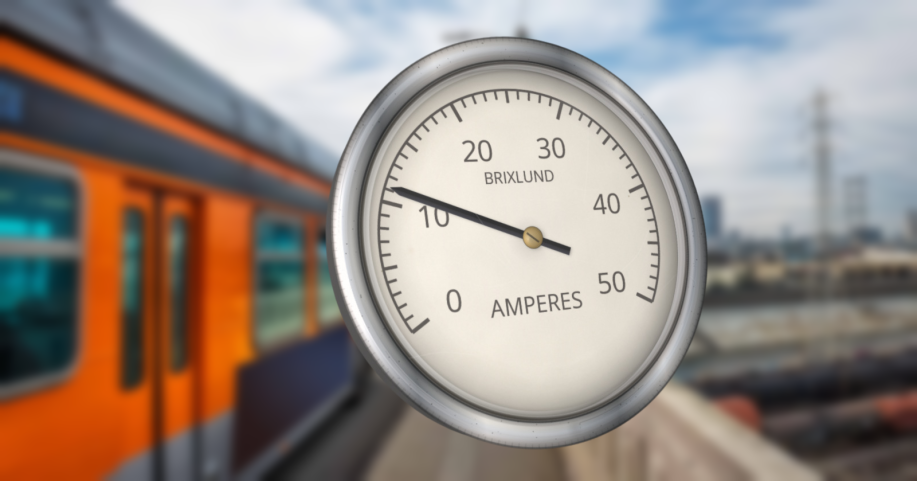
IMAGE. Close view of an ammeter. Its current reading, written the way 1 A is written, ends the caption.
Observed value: 11 A
